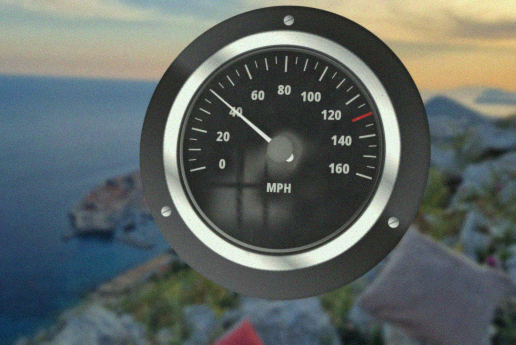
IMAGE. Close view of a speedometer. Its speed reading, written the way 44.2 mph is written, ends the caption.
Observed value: 40 mph
